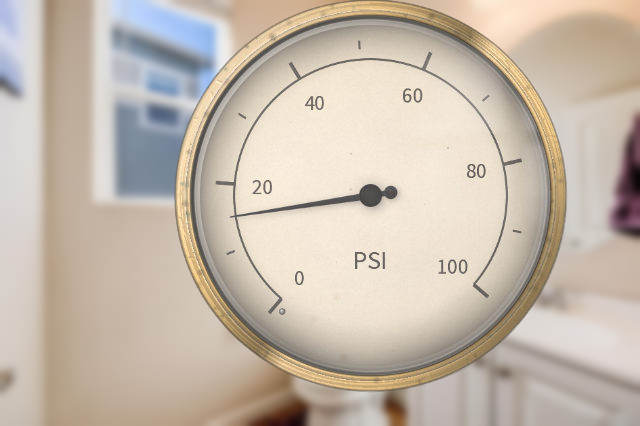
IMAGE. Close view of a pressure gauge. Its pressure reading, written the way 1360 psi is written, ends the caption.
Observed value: 15 psi
